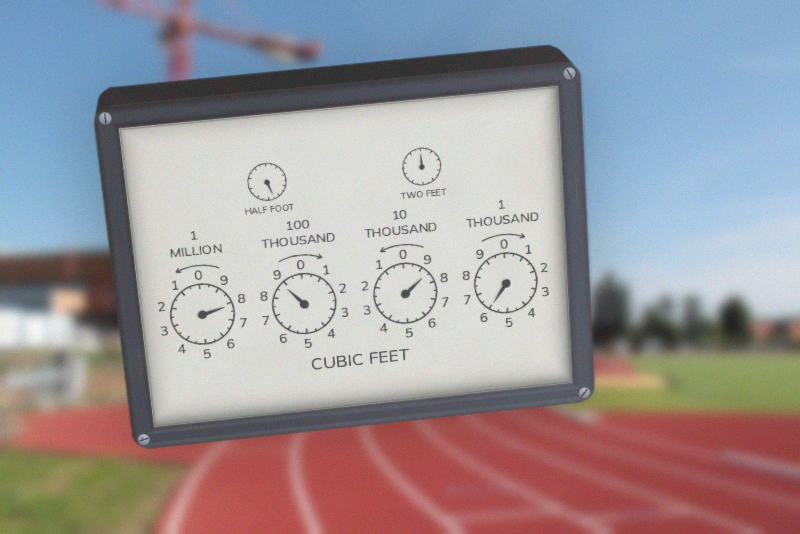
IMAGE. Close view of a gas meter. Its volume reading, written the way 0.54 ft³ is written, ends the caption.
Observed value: 788600 ft³
